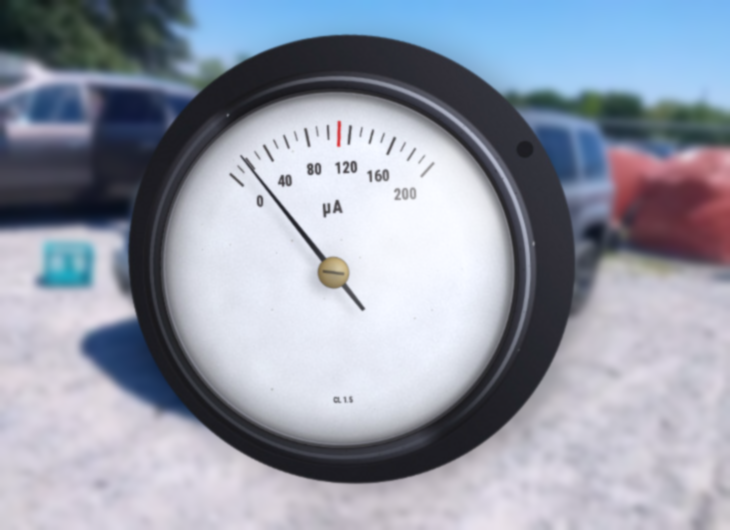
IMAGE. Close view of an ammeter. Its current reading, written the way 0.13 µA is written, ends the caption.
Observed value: 20 µA
